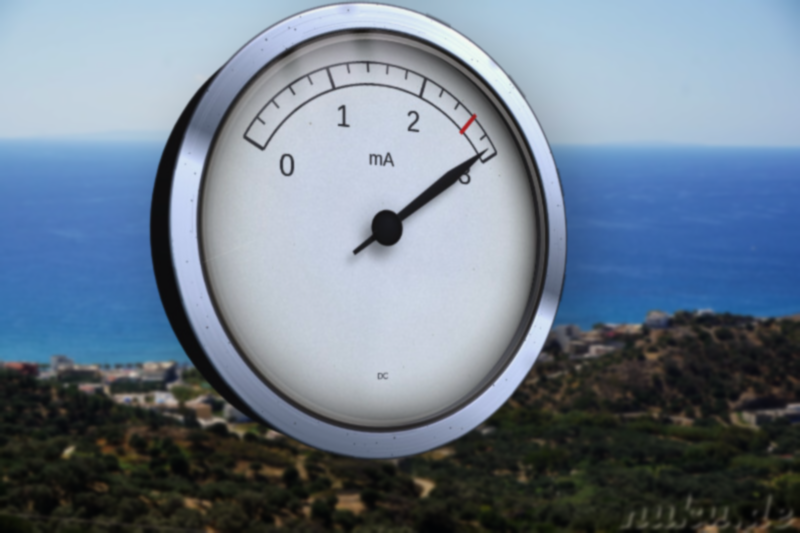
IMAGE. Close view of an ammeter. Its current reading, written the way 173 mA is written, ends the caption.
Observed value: 2.9 mA
